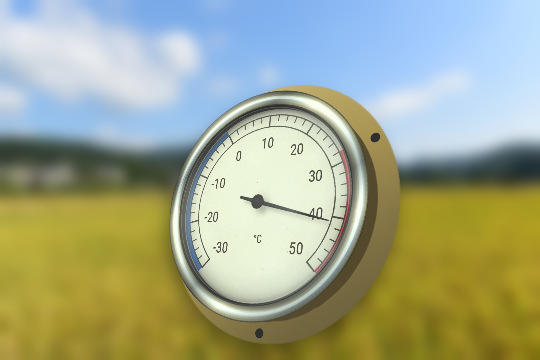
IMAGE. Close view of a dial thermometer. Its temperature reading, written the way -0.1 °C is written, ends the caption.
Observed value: 41 °C
